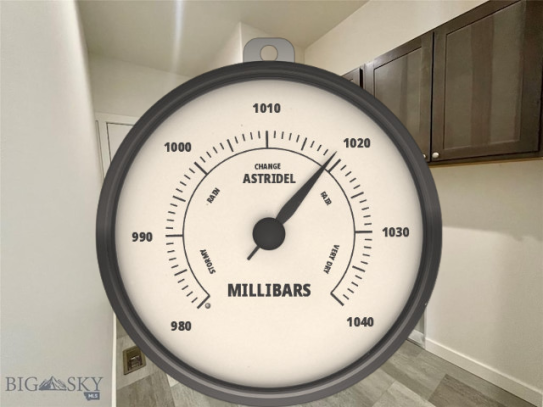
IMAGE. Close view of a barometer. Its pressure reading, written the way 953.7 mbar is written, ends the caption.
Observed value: 1019 mbar
